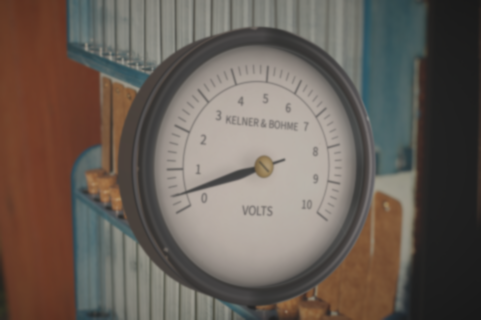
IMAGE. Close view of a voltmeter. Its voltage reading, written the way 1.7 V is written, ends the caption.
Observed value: 0.4 V
